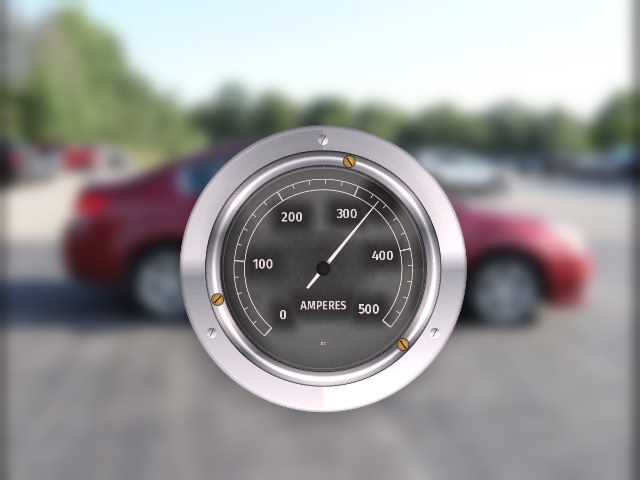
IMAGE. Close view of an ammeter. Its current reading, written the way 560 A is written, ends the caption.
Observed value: 330 A
